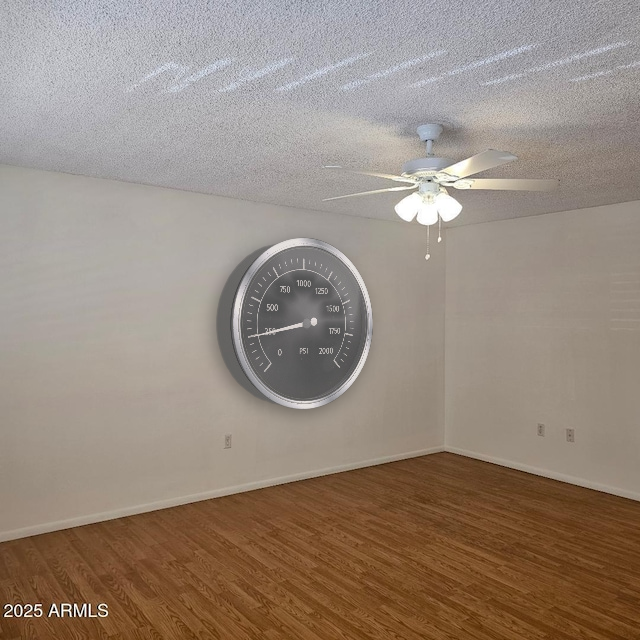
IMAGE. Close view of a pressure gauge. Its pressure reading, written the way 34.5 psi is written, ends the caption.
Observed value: 250 psi
